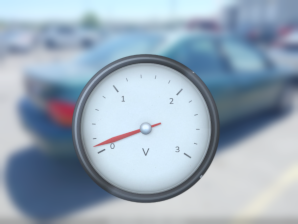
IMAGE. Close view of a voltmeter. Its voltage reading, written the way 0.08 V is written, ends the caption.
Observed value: 0.1 V
